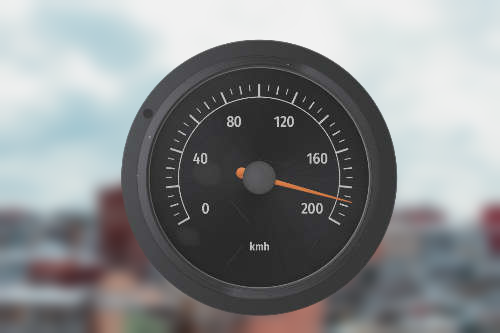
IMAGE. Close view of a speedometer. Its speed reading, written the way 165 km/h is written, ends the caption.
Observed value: 187.5 km/h
